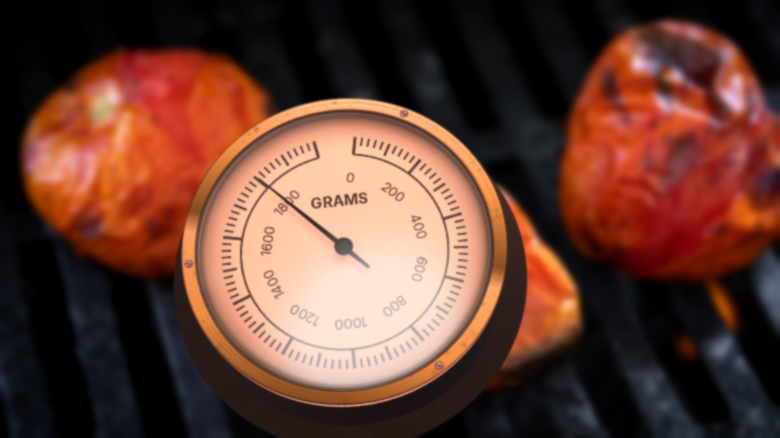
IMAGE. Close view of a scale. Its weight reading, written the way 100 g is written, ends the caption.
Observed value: 1800 g
